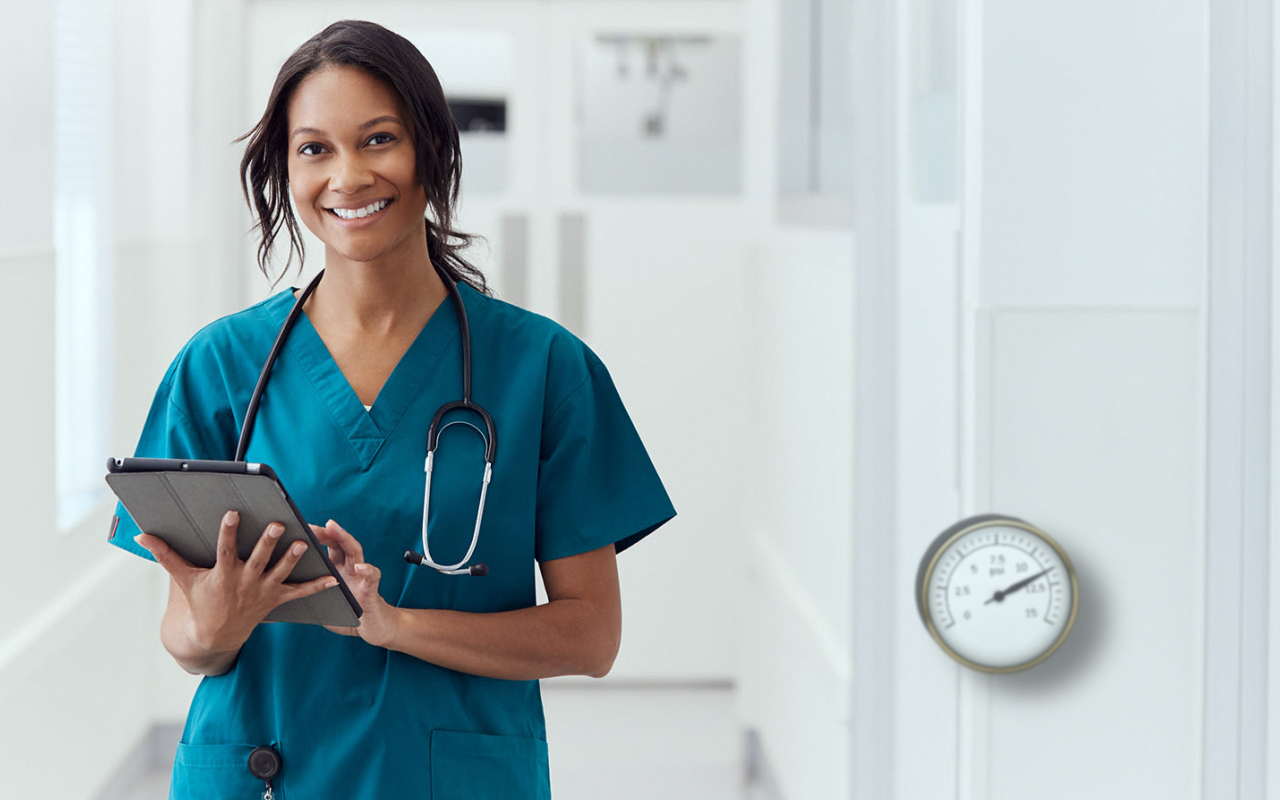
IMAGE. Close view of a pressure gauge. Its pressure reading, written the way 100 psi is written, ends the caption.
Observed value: 11.5 psi
